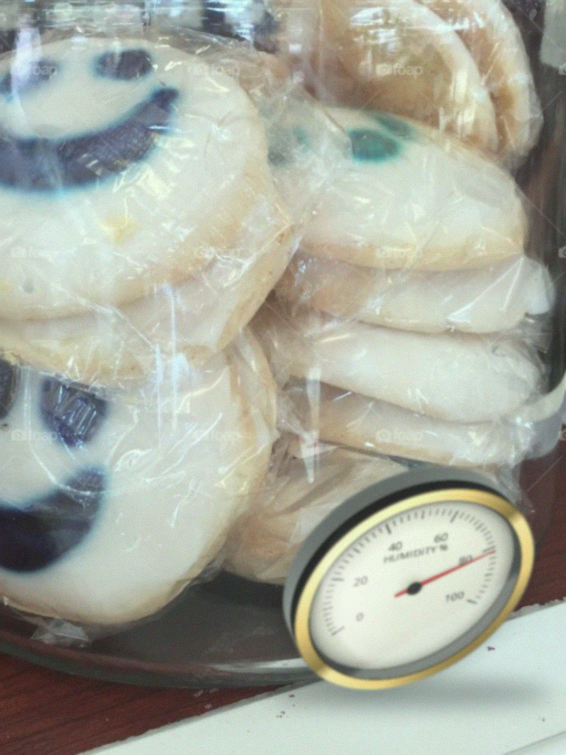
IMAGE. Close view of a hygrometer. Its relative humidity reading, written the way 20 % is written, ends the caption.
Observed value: 80 %
